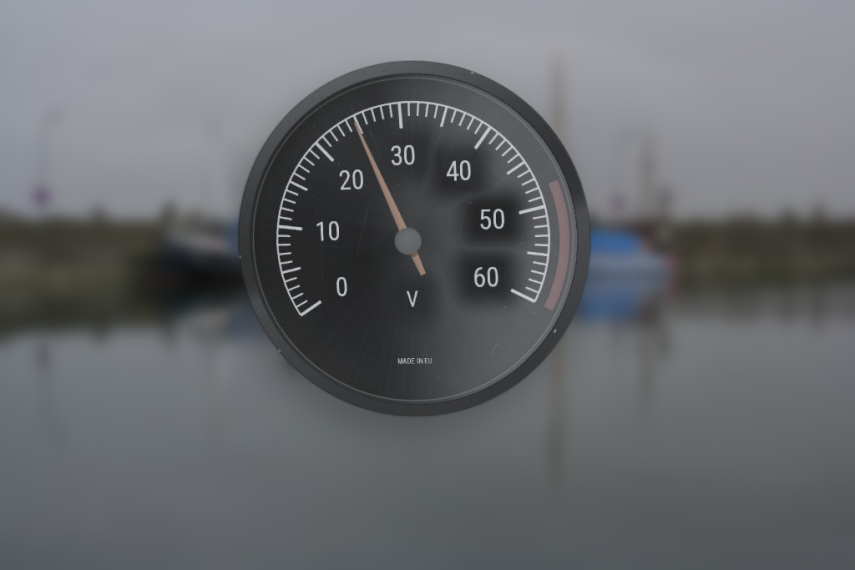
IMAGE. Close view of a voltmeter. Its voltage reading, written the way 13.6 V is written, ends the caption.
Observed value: 25 V
